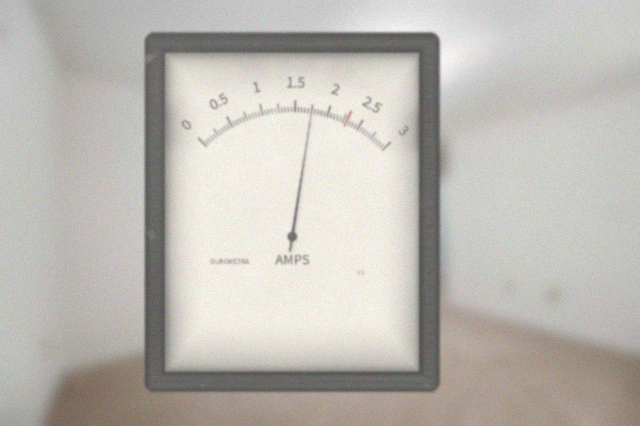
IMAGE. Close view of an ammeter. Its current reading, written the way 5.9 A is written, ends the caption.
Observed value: 1.75 A
